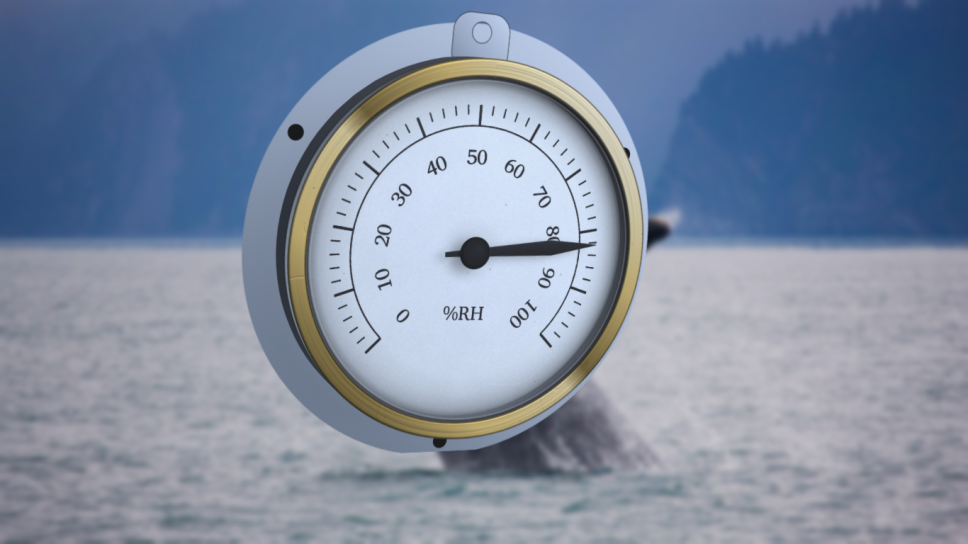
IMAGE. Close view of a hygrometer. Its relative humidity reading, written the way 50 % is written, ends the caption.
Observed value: 82 %
